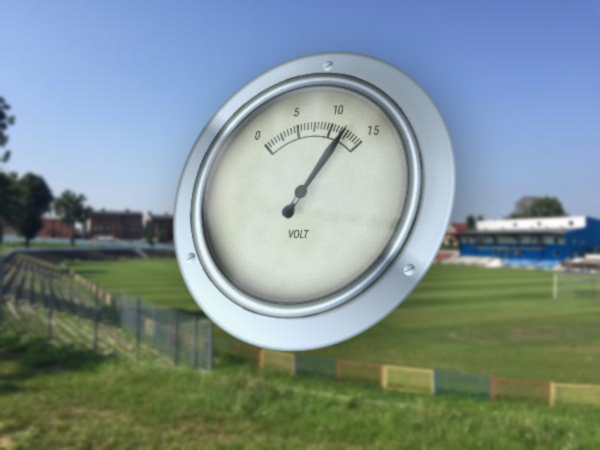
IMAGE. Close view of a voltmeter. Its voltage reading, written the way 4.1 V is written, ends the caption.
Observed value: 12.5 V
